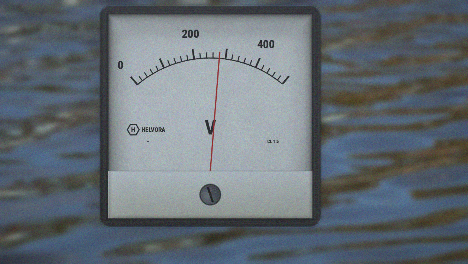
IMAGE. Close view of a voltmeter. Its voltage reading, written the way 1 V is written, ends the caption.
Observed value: 280 V
